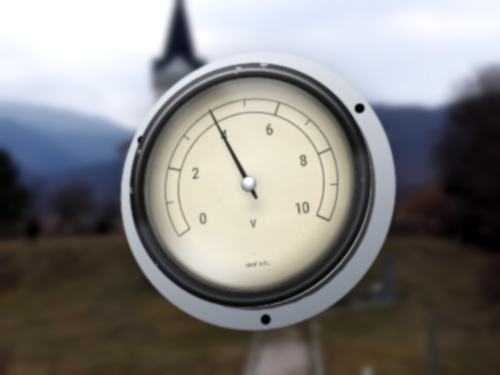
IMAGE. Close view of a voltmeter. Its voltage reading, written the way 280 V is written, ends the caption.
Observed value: 4 V
